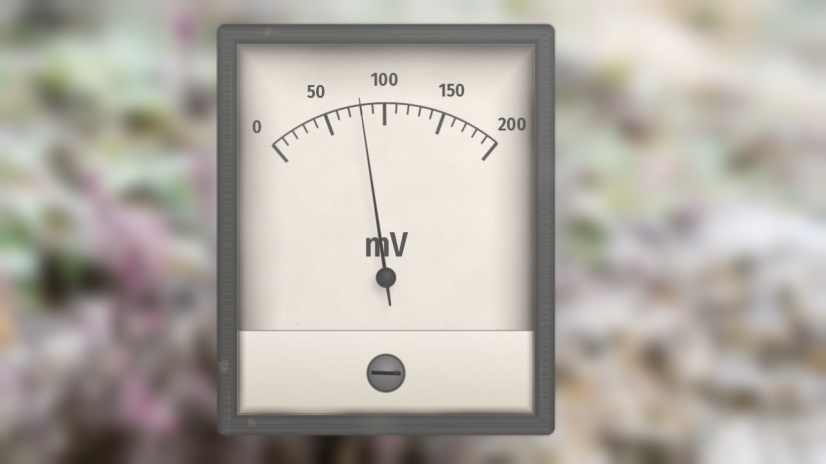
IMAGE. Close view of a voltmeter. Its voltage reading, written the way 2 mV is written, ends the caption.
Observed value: 80 mV
